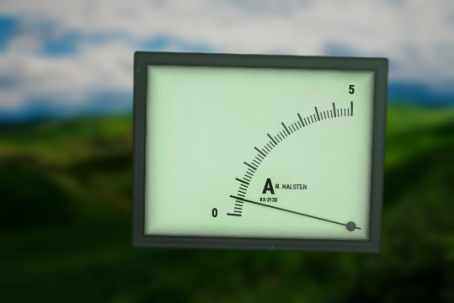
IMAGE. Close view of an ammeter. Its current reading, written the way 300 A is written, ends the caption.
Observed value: 0.5 A
